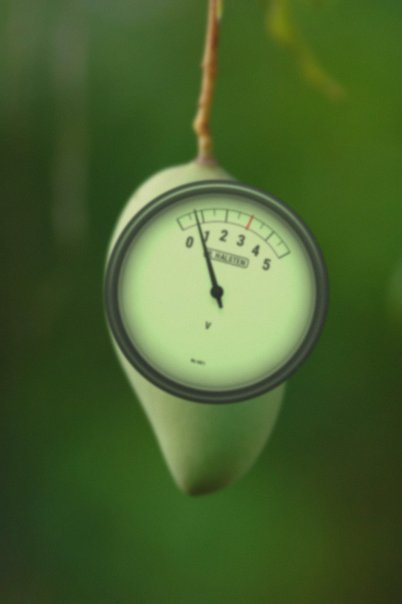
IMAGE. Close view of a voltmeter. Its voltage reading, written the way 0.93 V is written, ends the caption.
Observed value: 0.75 V
